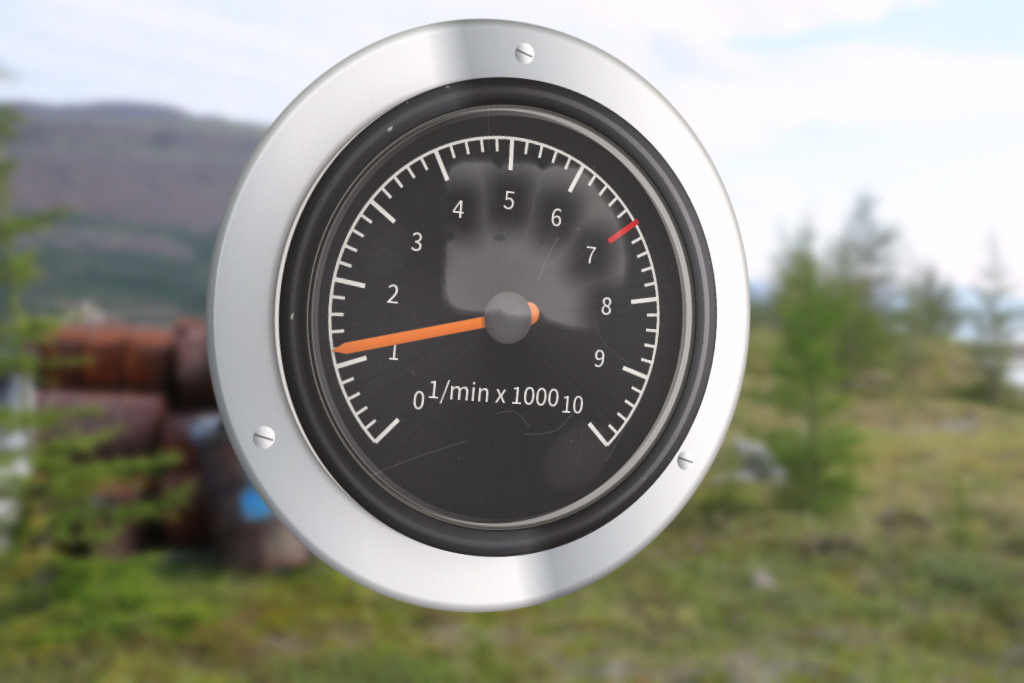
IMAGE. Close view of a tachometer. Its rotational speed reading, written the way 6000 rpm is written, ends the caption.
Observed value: 1200 rpm
